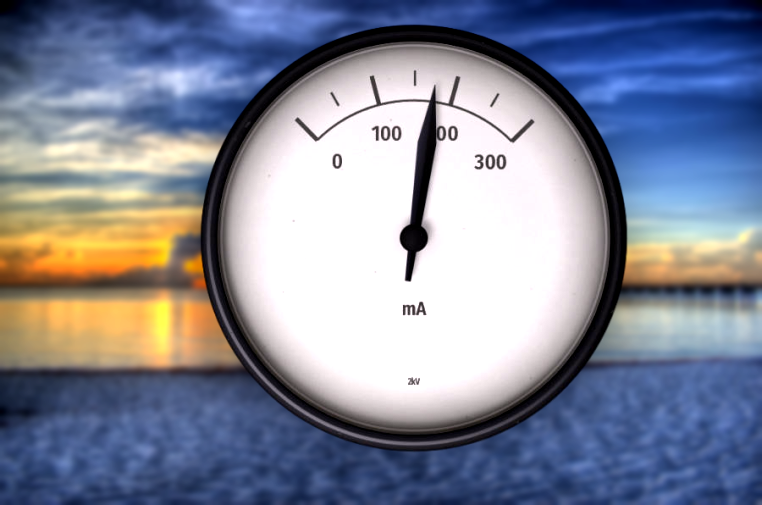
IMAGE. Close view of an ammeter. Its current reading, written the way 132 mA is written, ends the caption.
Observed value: 175 mA
